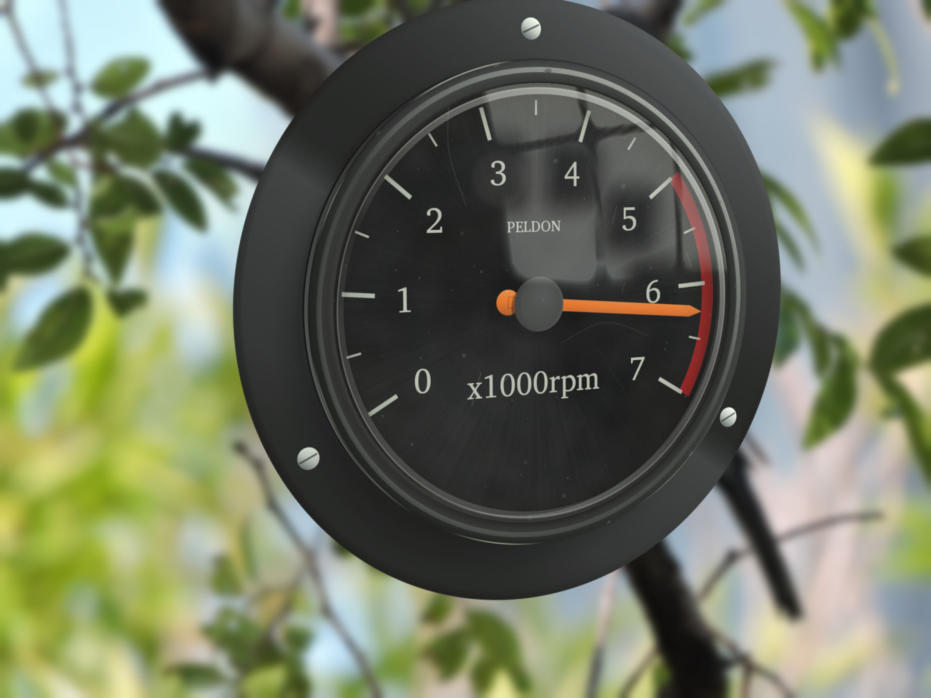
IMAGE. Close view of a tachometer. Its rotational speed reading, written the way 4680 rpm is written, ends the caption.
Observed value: 6250 rpm
